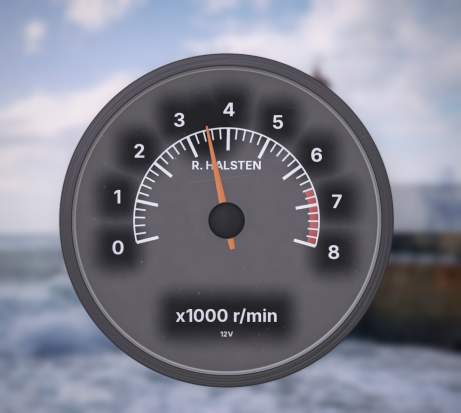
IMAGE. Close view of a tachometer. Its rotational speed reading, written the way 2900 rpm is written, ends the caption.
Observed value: 3500 rpm
